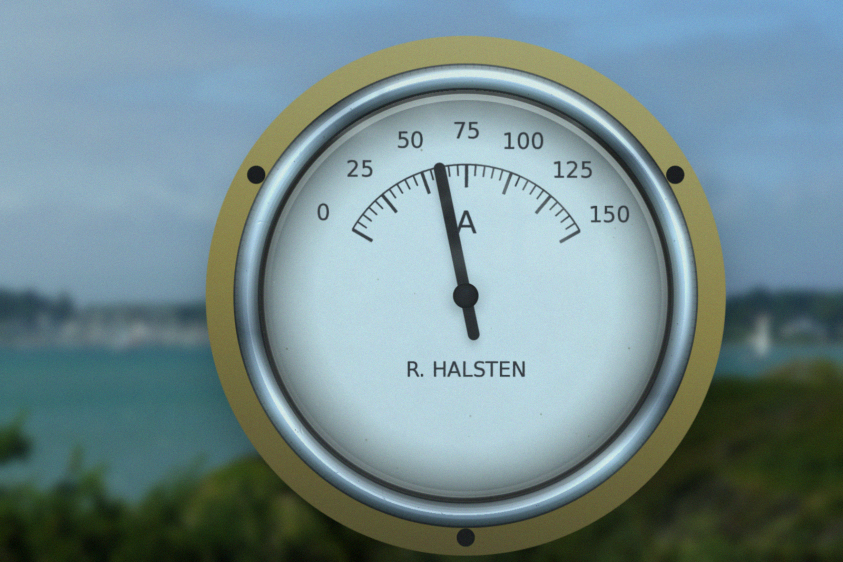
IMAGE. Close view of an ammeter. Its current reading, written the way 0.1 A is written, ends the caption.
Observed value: 60 A
